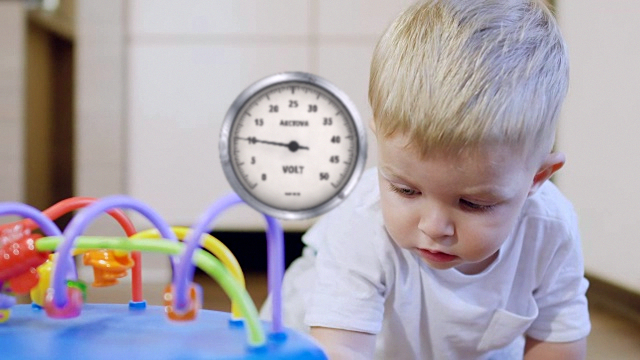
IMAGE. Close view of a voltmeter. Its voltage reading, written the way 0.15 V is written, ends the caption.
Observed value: 10 V
